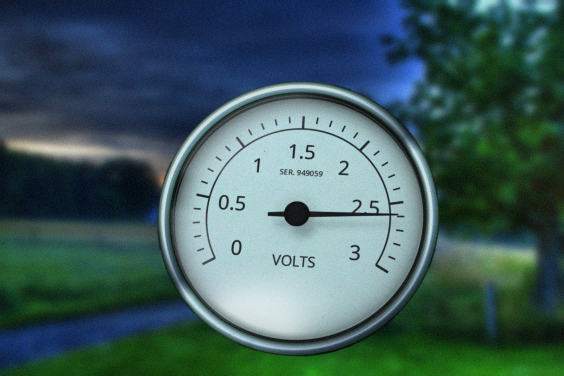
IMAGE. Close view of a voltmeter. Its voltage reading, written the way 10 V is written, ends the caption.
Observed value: 2.6 V
